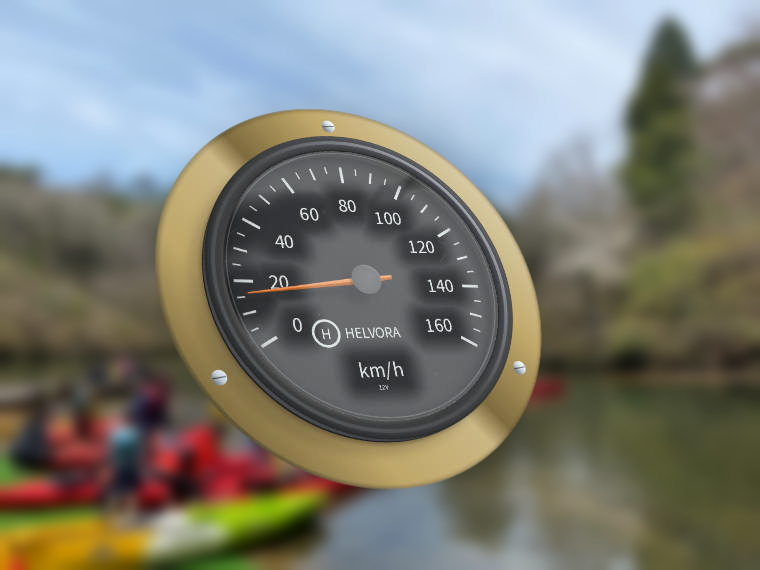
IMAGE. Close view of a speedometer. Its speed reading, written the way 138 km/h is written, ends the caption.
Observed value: 15 km/h
